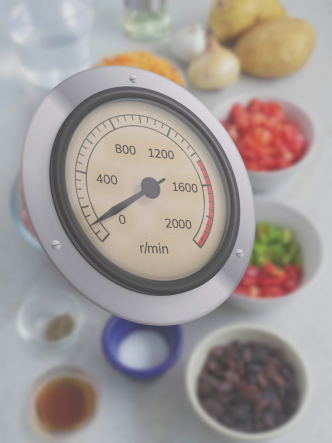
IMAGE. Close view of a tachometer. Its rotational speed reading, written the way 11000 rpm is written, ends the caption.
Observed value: 100 rpm
